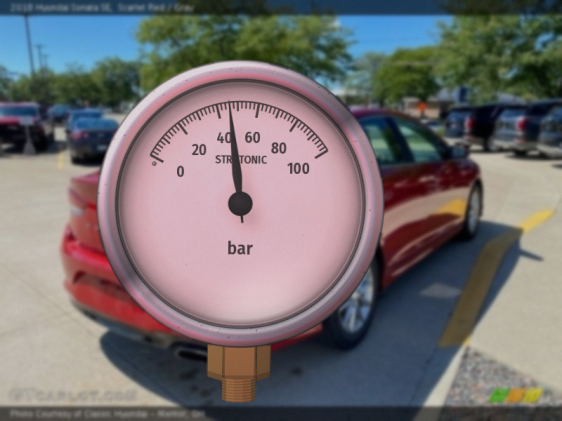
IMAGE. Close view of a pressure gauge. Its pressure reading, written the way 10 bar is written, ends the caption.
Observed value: 46 bar
